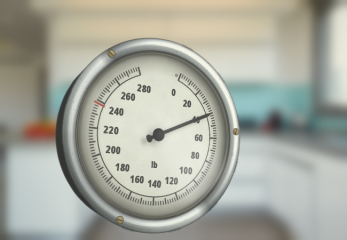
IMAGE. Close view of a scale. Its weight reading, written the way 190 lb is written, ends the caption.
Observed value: 40 lb
